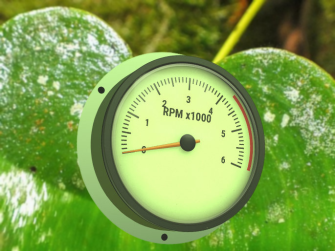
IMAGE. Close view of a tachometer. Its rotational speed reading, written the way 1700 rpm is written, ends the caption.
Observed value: 0 rpm
